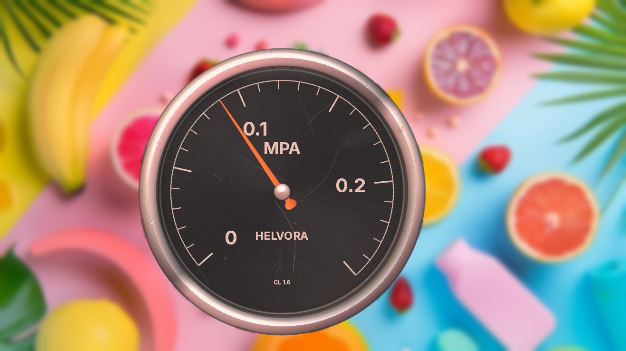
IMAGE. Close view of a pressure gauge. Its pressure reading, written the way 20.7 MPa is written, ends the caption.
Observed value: 0.09 MPa
